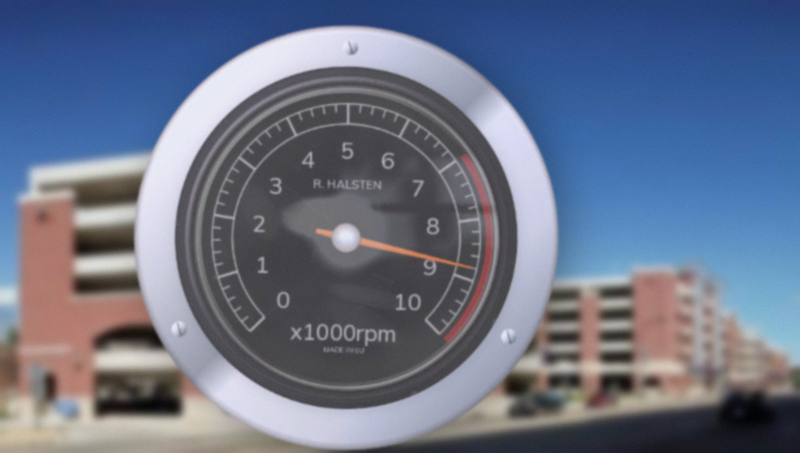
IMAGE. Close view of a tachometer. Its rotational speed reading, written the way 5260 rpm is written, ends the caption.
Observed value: 8800 rpm
